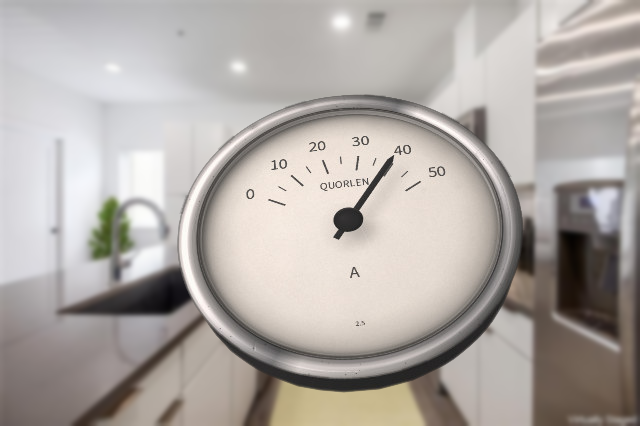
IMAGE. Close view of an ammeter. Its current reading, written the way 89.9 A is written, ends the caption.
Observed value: 40 A
